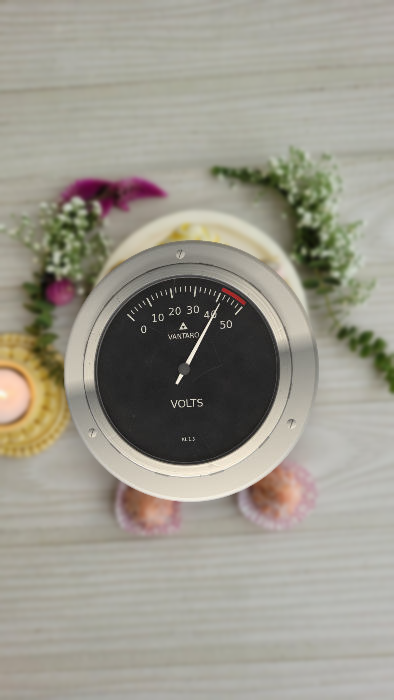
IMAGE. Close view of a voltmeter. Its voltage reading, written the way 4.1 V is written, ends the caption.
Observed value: 42 V
